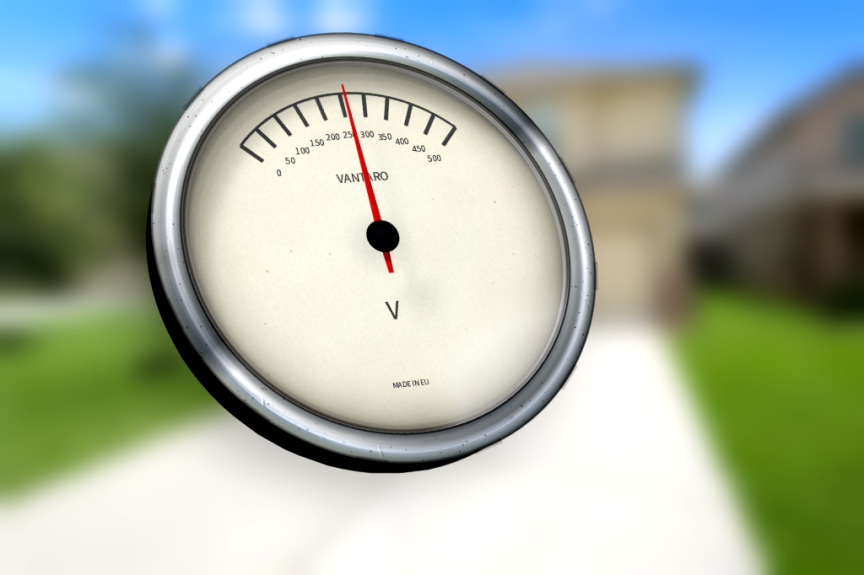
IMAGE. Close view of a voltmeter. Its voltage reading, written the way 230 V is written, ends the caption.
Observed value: 250 V
